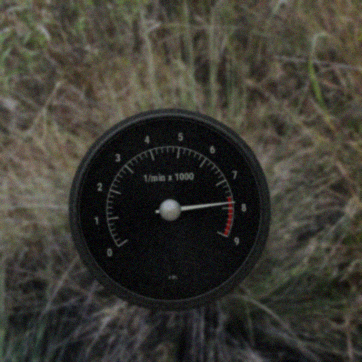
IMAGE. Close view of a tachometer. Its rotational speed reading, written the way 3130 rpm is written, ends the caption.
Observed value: 7800 rpm
